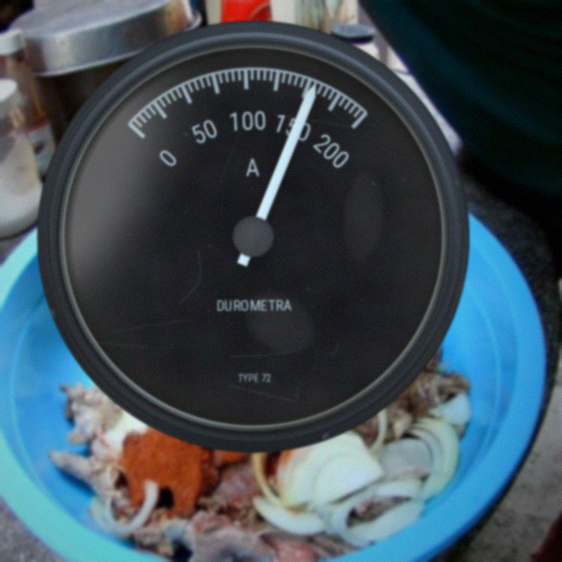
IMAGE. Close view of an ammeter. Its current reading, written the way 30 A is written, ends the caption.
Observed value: 155 A
